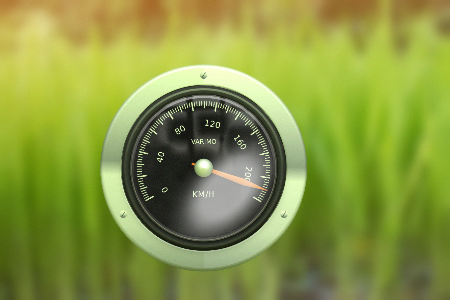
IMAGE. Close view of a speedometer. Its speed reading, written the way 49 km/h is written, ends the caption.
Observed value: 210 km/h
